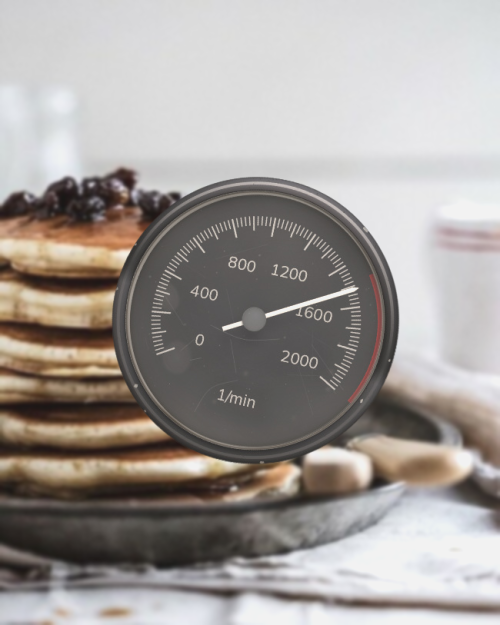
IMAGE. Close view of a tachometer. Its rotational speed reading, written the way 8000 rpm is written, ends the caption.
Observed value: 1520 rpm
